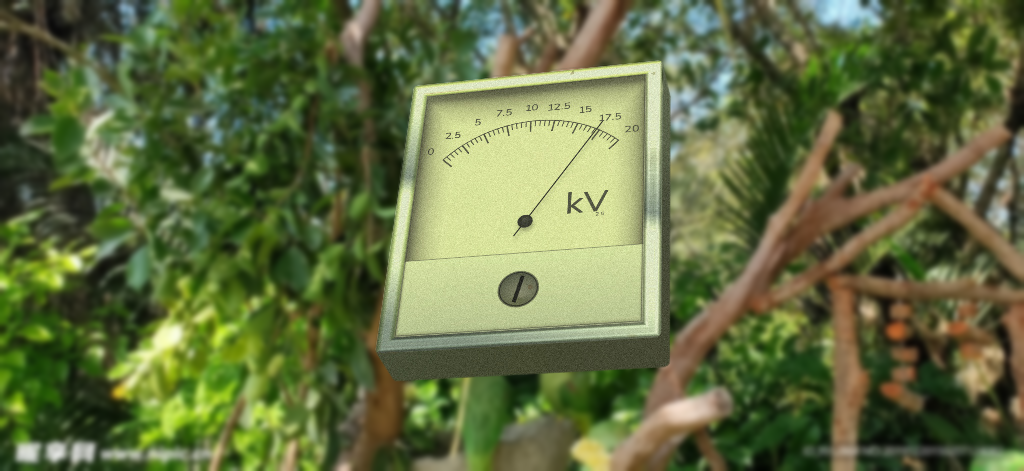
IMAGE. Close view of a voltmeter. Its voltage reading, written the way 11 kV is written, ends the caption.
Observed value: 17.5 kV
